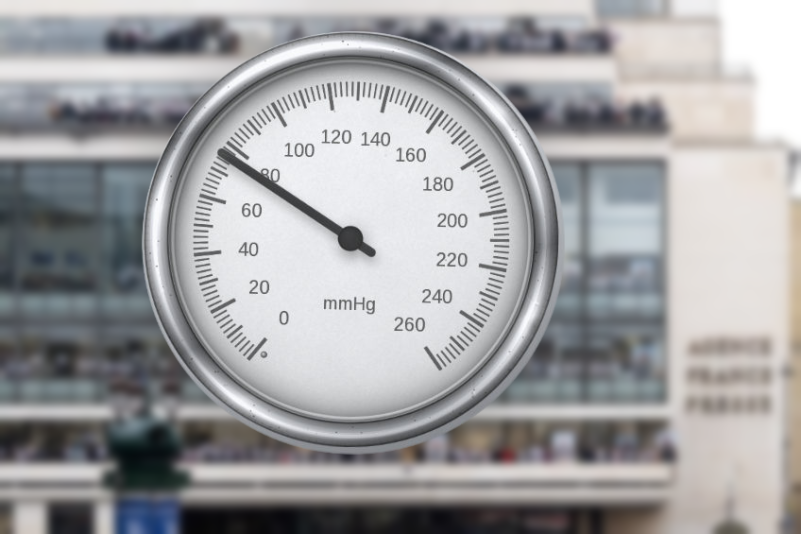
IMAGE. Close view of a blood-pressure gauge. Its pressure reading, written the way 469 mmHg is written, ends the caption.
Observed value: 76 mmHg
